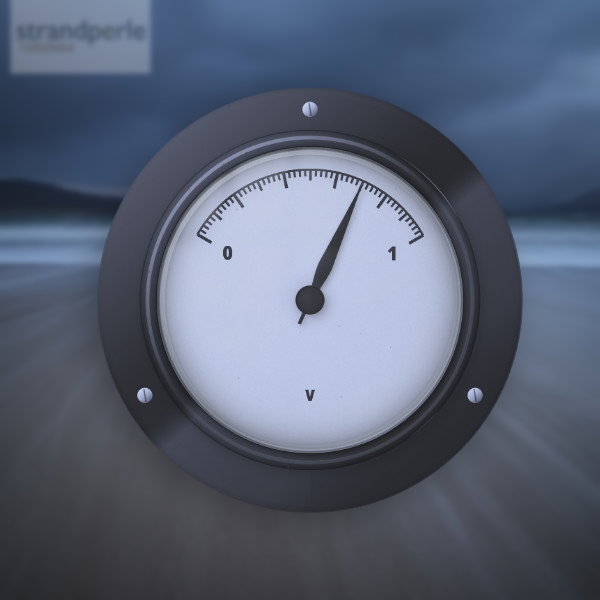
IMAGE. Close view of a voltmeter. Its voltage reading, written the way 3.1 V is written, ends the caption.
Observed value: 0.7 V
